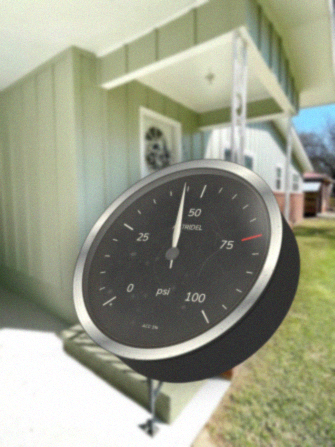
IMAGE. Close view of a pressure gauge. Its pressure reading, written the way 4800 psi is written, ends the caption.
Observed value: 45 psi
